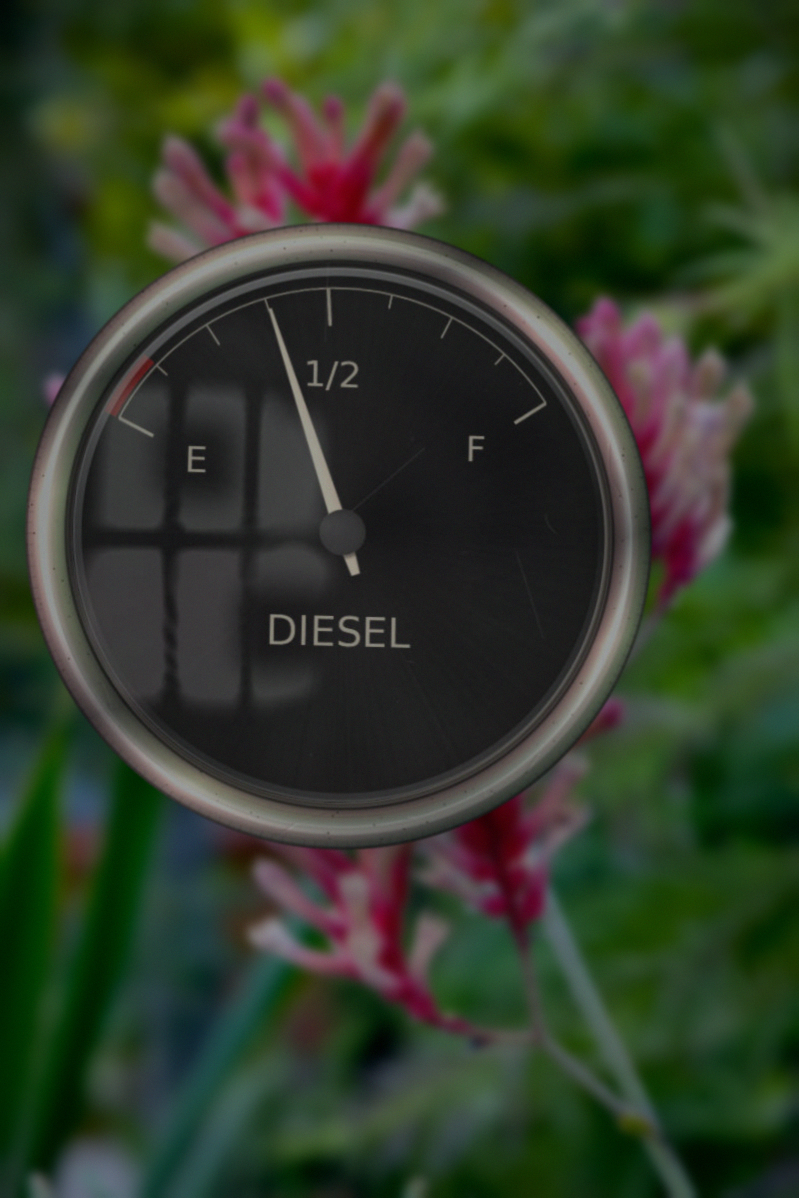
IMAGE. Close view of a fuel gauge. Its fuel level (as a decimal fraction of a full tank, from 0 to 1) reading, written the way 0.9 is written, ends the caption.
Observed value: 0.375
